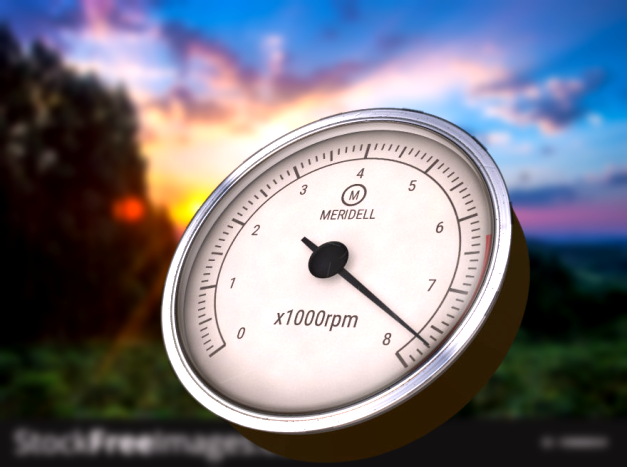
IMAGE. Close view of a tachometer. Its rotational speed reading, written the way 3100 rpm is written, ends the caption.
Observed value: 7700 rpm
